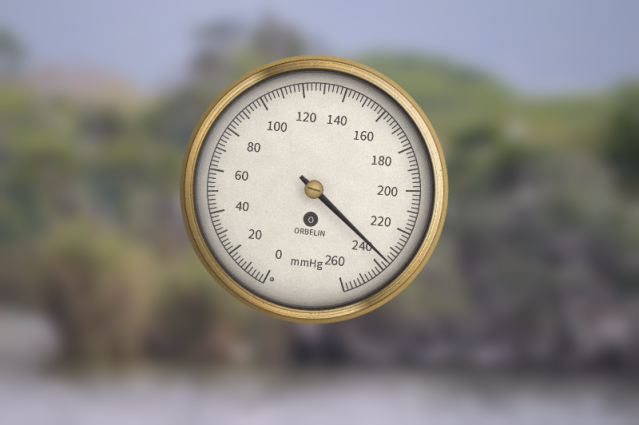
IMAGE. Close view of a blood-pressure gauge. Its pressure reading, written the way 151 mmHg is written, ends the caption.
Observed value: 236 mmHg
